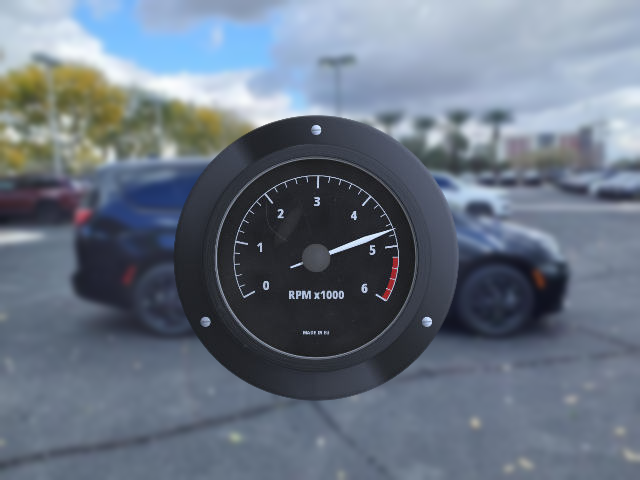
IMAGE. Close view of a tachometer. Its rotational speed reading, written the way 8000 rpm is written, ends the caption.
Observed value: 4700 rpm
